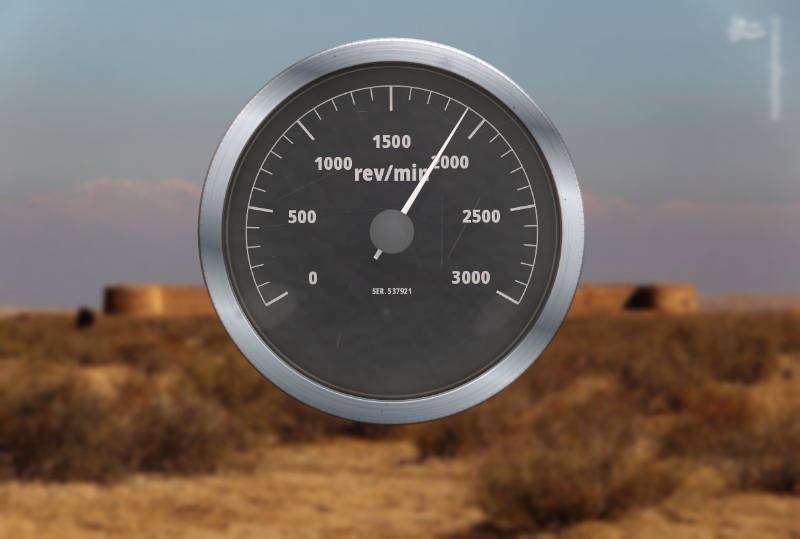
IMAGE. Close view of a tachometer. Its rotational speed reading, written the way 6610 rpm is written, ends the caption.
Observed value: 1900 rpm
